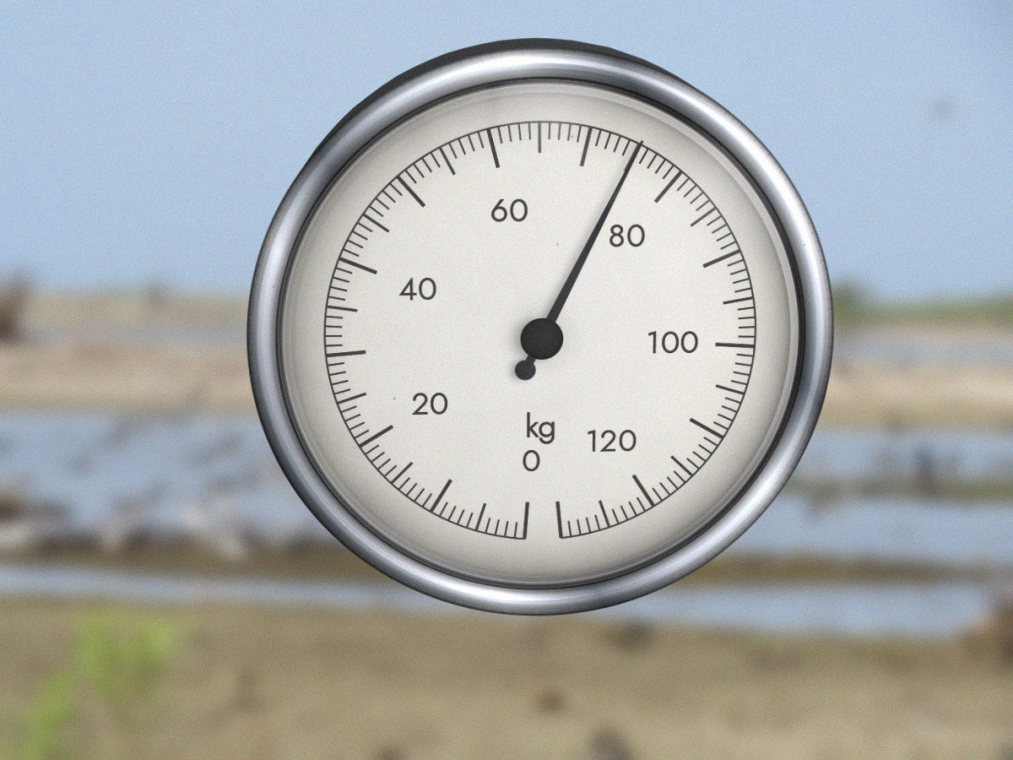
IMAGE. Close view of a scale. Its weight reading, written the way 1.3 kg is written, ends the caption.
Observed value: 75 kg
